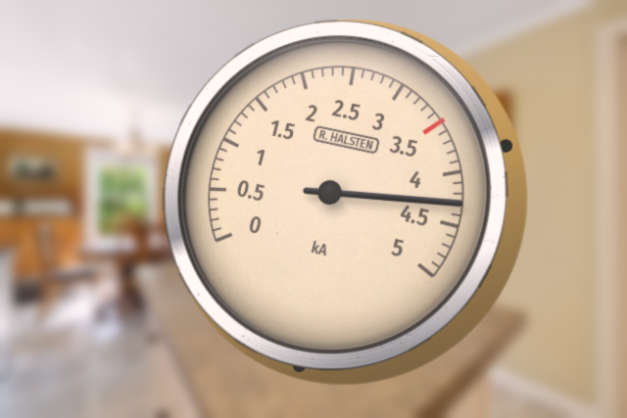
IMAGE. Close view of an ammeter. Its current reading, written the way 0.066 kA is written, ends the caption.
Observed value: 4.3 kA
